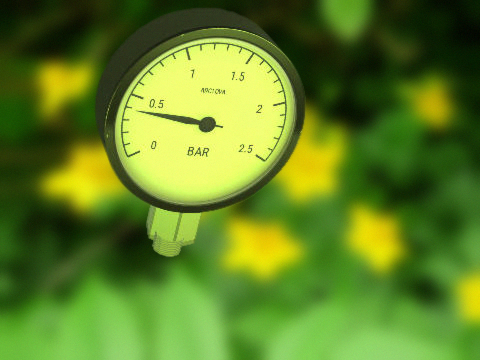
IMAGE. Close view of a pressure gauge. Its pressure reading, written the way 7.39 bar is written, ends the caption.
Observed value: 0.4 bar
